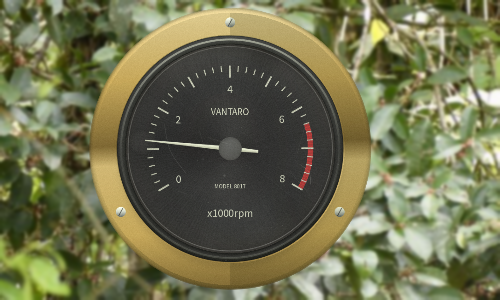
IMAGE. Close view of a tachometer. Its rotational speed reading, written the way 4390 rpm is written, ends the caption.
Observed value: 1200 rpm
